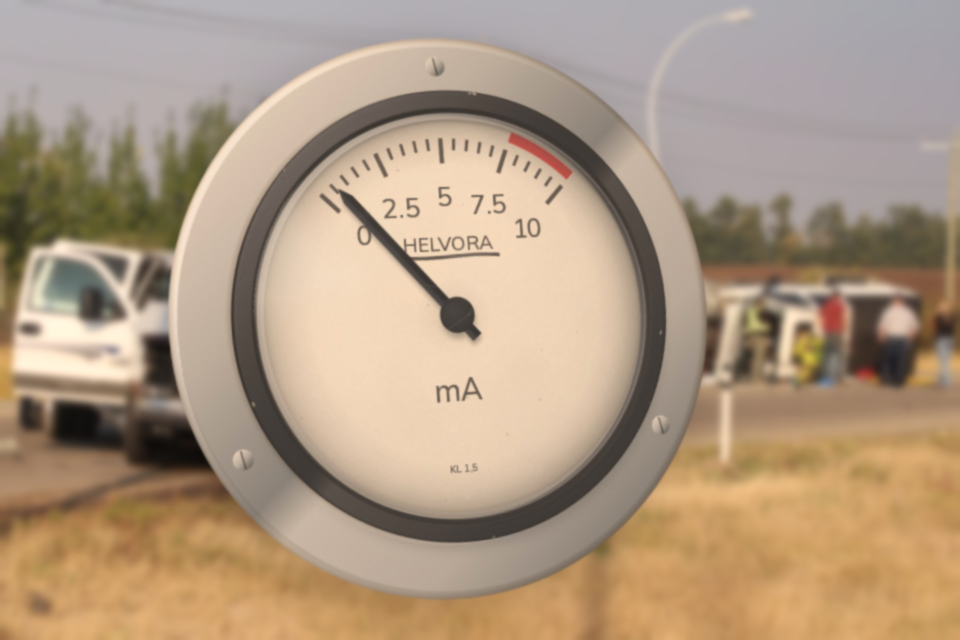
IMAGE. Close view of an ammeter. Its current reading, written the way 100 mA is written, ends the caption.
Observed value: 0.5 mA
